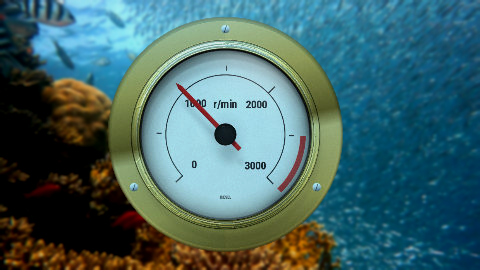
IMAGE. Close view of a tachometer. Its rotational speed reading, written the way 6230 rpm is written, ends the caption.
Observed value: 1000 rpm
